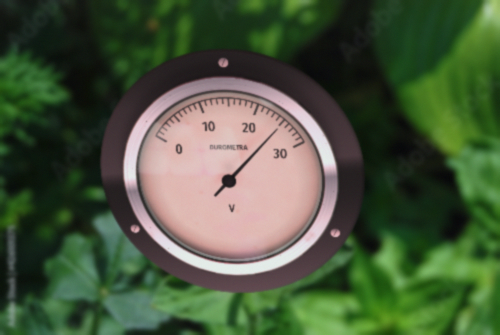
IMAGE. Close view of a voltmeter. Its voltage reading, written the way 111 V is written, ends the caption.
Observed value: 25 V
